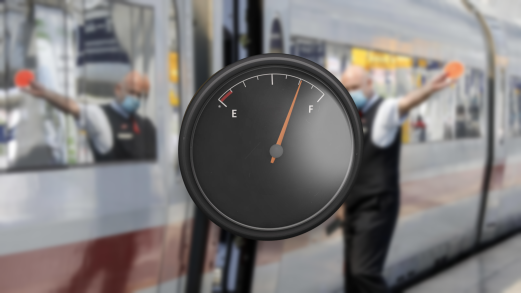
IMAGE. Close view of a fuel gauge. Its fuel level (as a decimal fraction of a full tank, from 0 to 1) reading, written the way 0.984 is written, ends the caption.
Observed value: 0.75
